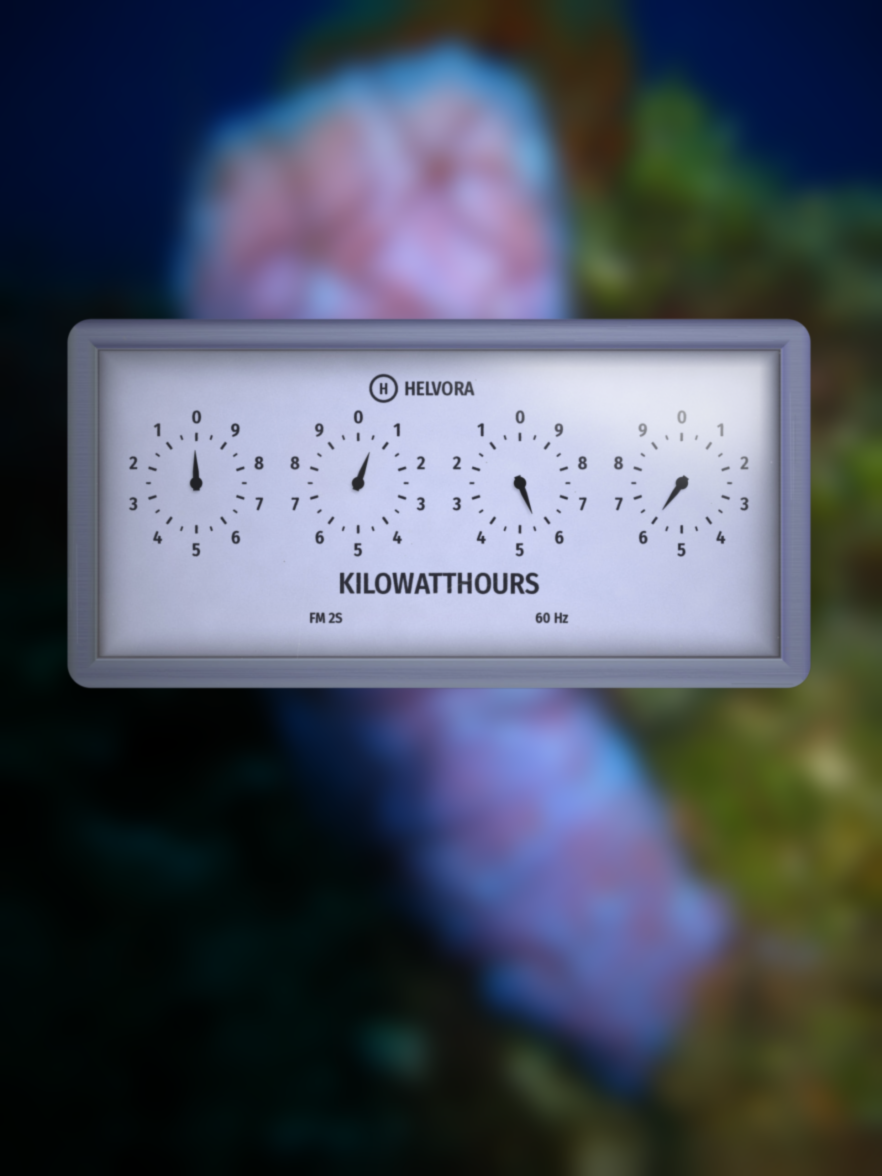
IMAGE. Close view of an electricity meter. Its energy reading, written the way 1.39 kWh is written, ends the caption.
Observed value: 56 kWh
